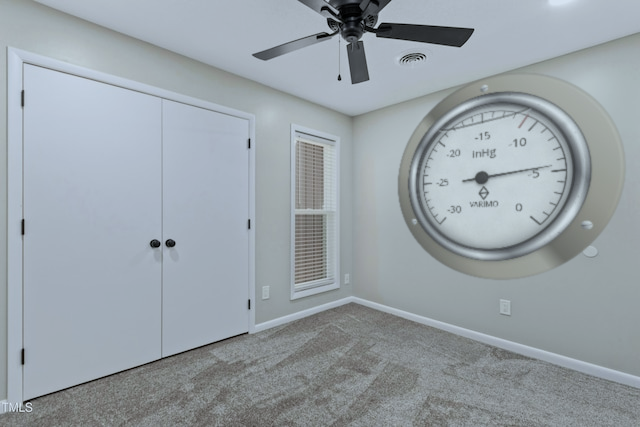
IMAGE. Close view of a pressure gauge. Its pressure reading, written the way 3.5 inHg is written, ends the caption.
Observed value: -5.5 inHg
